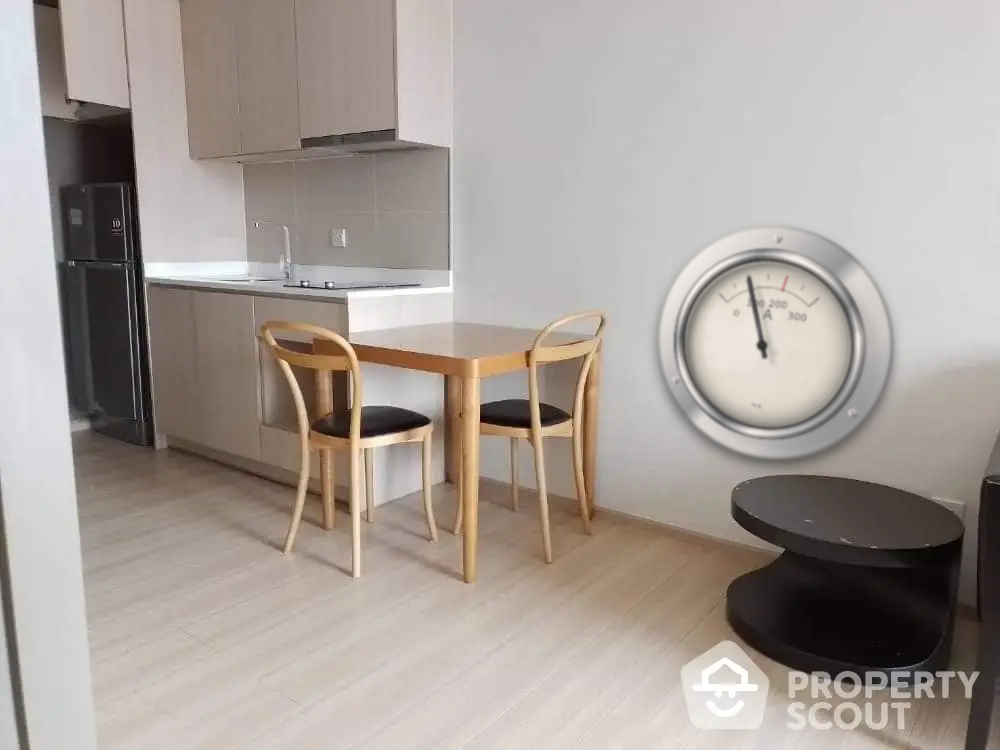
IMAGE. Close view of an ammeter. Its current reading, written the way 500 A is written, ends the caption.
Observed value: 100 A
